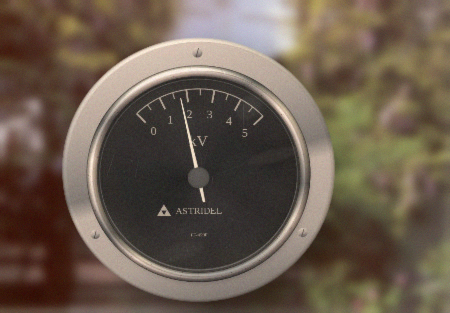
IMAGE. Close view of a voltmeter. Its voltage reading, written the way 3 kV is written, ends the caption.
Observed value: 1.75 kV
